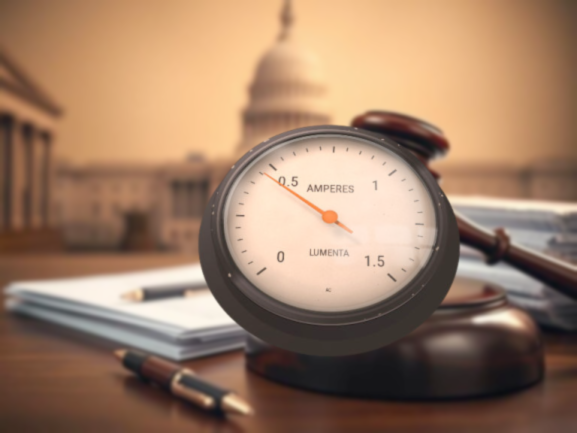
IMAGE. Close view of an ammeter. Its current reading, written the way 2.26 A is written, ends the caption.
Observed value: 0.45 A
